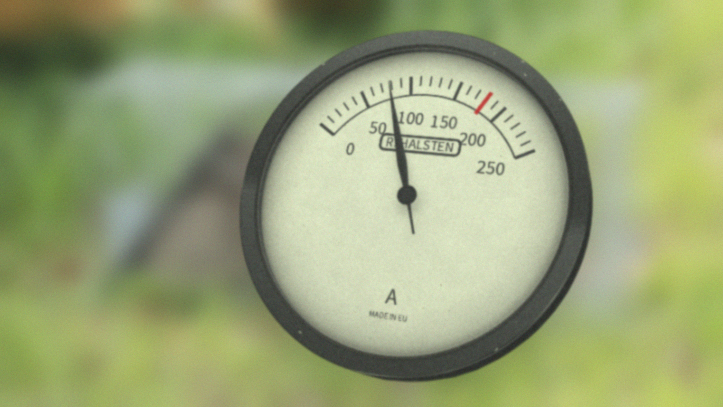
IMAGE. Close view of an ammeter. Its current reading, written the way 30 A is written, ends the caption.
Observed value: 80 A
